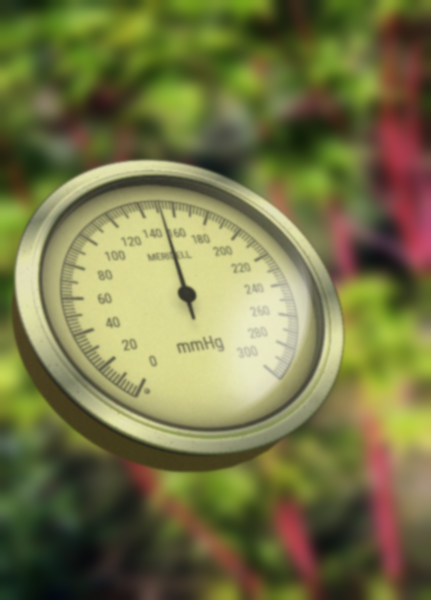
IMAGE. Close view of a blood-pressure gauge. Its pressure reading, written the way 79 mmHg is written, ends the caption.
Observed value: 150 mmHg
